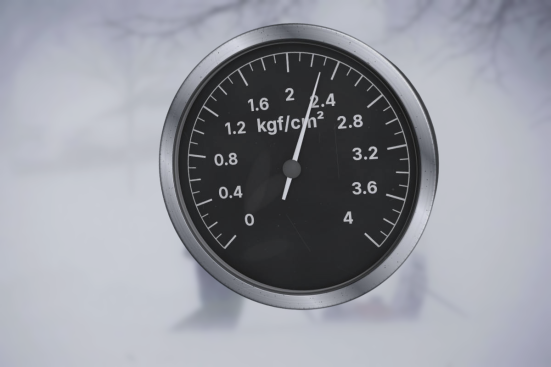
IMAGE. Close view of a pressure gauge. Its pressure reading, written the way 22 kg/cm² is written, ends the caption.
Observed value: 2.3 kg/cm²
